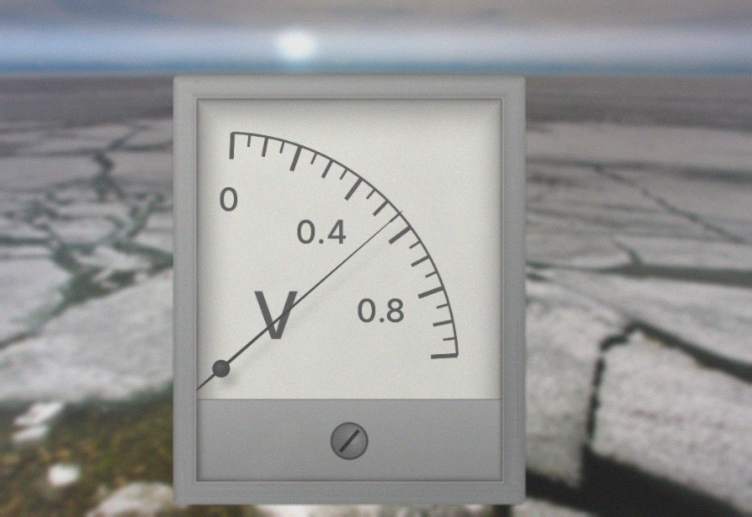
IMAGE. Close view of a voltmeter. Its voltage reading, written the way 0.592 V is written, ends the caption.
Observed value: 0.55 V
